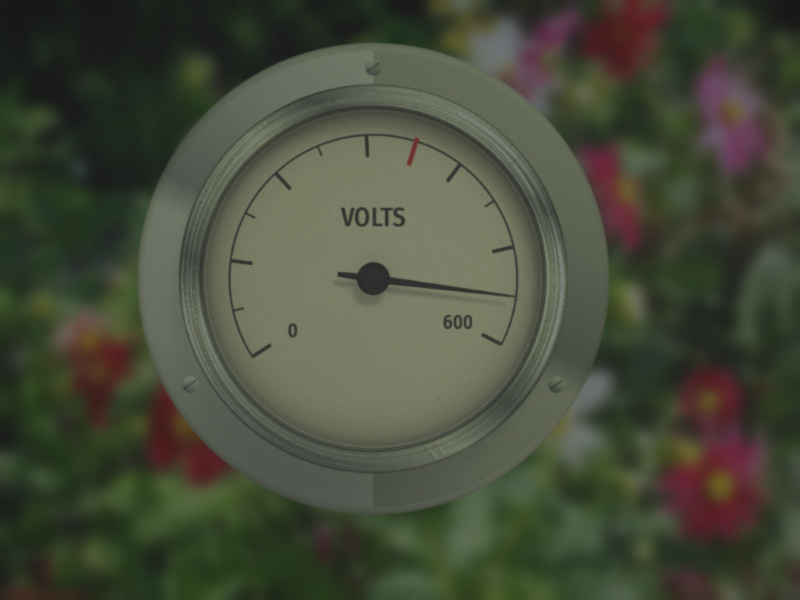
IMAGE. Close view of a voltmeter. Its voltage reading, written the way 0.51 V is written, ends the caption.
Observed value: 550 V
